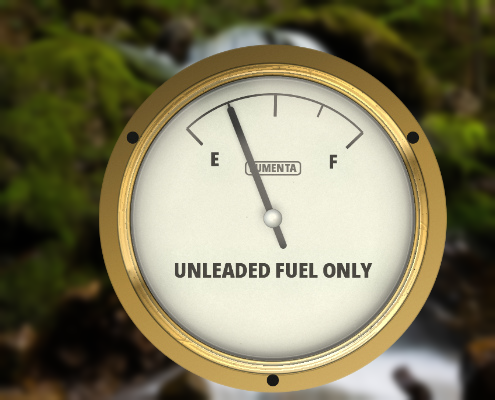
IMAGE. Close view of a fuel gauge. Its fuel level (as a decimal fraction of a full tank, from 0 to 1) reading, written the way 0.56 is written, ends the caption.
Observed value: 0.25
